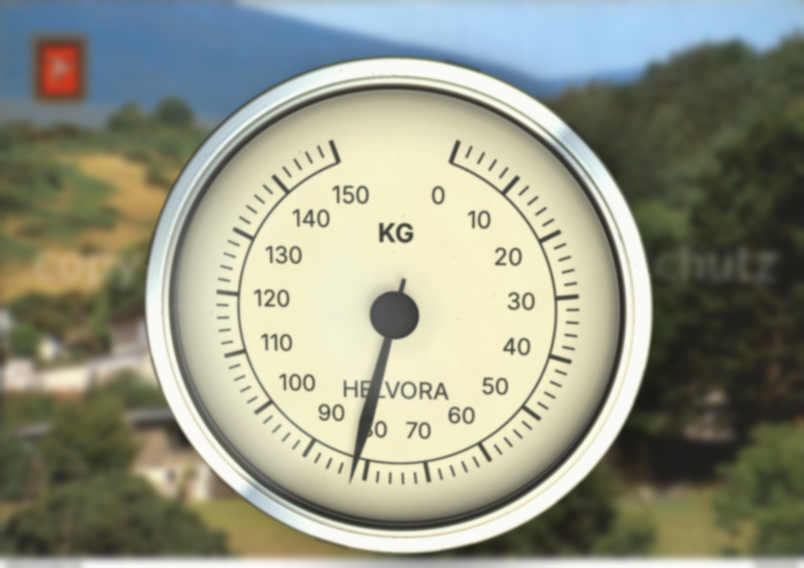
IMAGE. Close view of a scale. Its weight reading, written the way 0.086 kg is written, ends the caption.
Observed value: 82 kg
